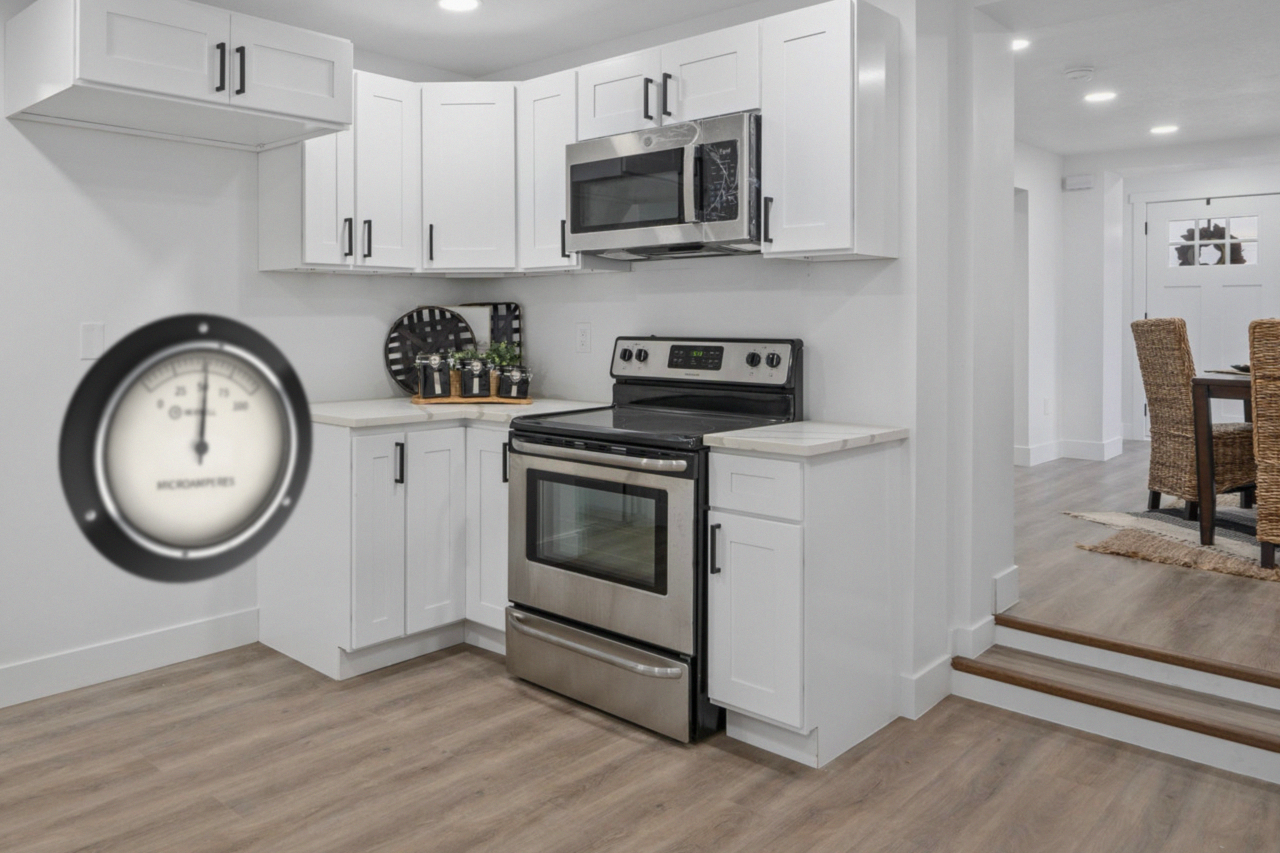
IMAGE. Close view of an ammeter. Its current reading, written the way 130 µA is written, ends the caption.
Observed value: 50 µA
